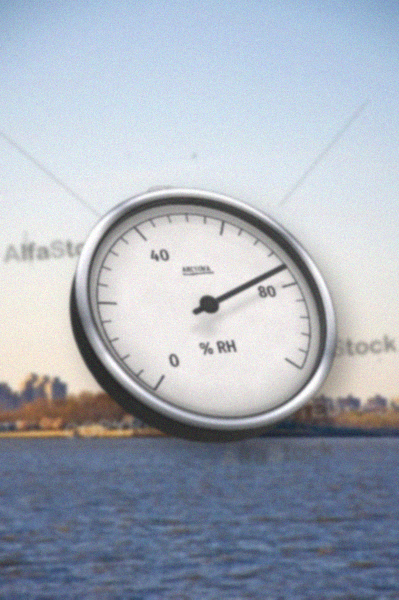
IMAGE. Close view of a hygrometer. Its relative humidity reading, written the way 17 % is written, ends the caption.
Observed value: 76 %
